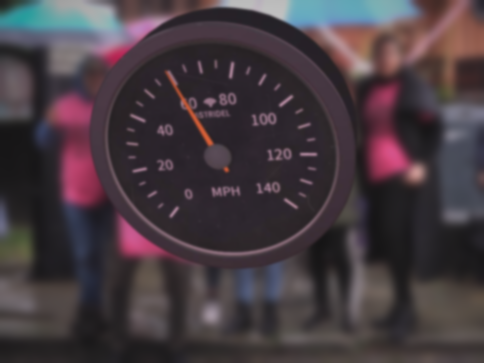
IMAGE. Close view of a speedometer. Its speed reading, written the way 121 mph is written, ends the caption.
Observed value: 60 mph
